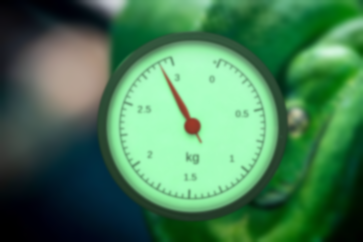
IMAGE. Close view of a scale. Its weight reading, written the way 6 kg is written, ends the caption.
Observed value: 2.9 kg
